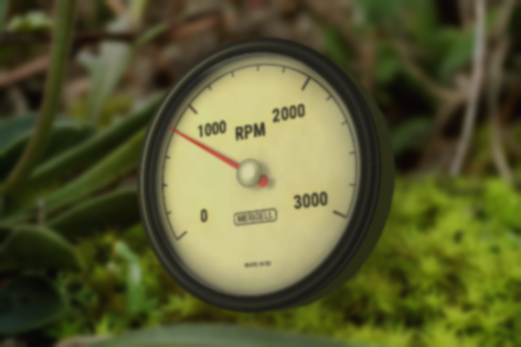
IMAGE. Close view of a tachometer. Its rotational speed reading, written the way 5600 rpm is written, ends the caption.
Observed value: 800 rpm
